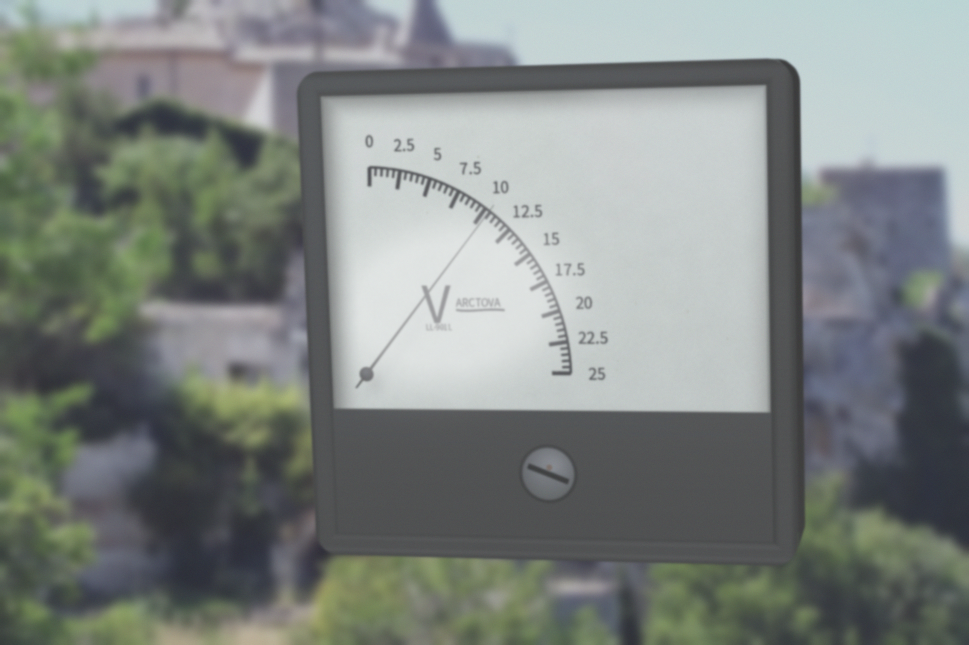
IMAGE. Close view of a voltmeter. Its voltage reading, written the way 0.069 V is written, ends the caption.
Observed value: 10.5 V
